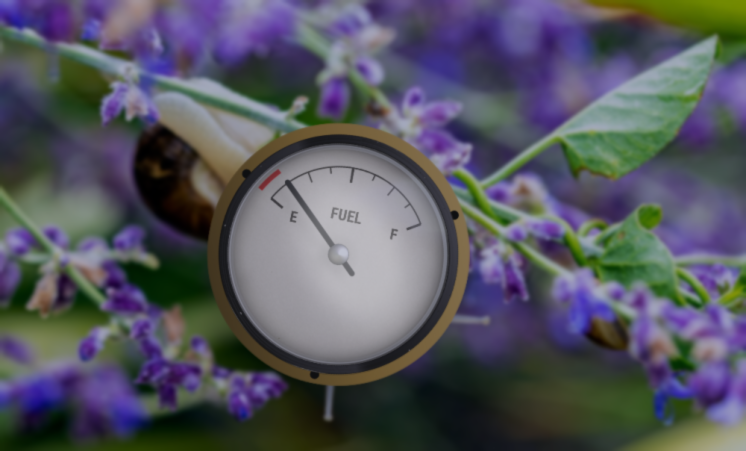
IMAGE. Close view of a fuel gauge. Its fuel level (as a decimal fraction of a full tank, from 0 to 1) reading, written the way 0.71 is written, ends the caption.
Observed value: 0.125
